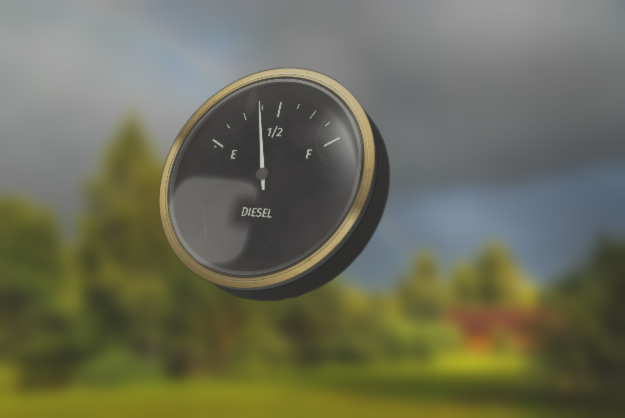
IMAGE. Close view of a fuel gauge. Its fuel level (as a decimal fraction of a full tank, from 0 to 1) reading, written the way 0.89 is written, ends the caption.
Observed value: 0.375
